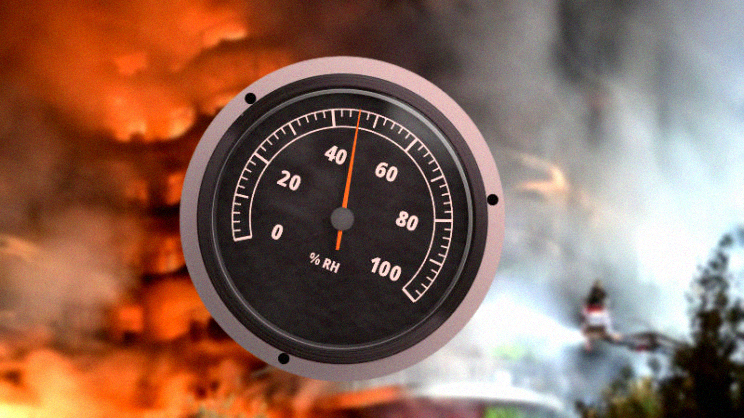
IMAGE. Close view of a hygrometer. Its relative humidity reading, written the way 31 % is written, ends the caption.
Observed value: 46 %
